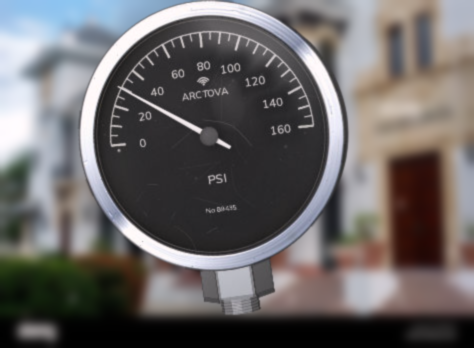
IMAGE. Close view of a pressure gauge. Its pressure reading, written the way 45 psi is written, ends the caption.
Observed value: 30 psi
